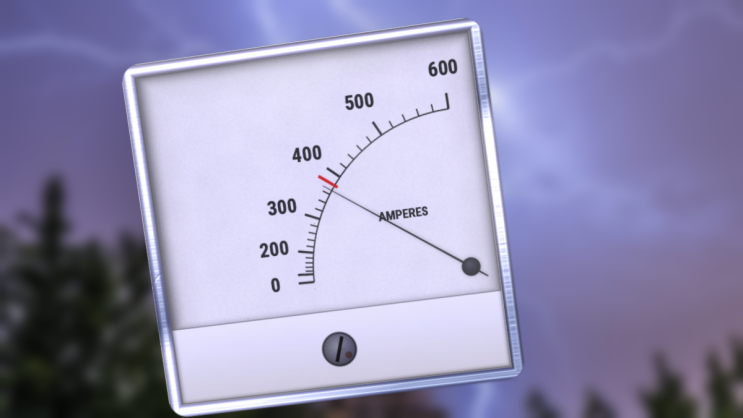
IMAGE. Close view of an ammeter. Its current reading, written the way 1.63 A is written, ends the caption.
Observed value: 370 A
